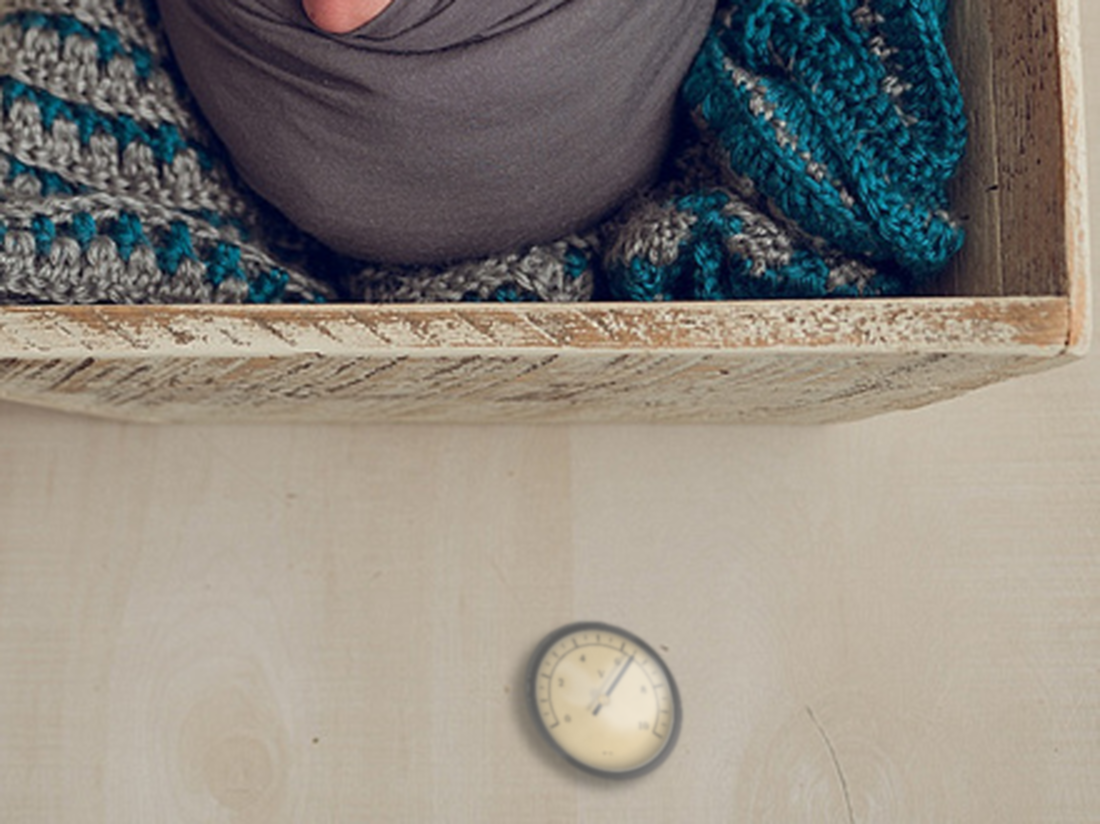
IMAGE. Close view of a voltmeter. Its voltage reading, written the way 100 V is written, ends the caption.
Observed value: 6.5 V
